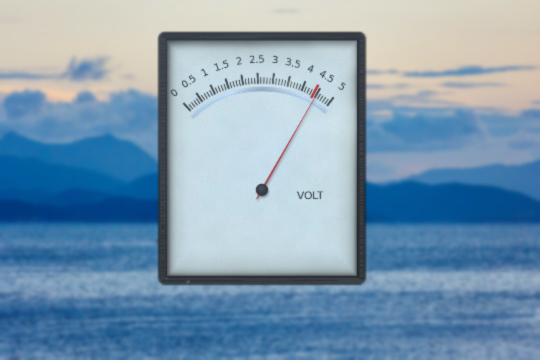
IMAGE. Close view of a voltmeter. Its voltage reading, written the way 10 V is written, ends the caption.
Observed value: 4.5 V
